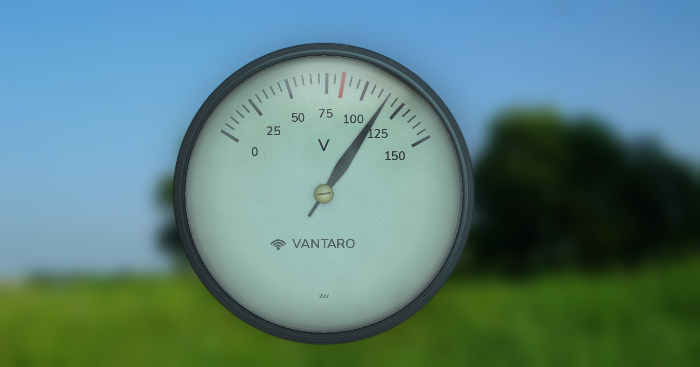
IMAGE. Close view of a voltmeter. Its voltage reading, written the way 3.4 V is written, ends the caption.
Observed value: 115 V
